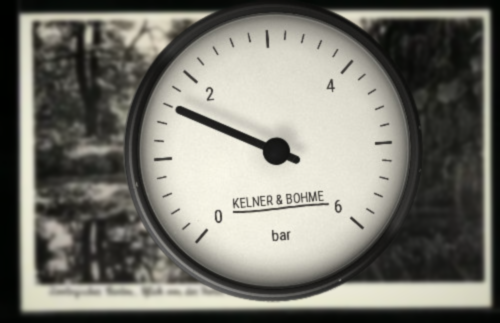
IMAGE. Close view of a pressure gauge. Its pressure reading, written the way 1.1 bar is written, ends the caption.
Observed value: 1.6 bar
